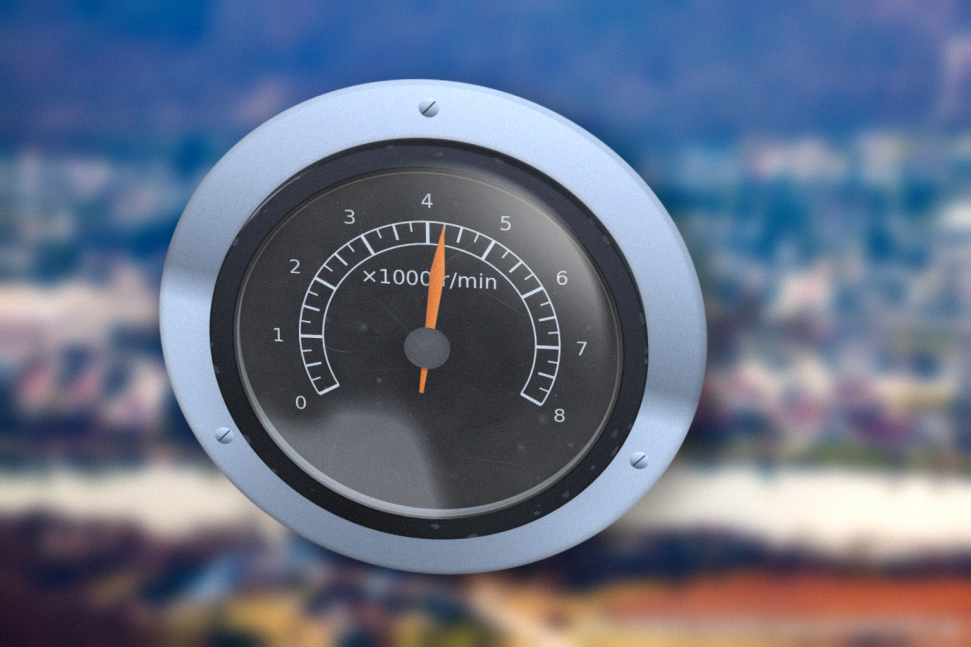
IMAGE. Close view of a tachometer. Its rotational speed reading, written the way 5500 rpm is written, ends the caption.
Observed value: 4250 rpm
